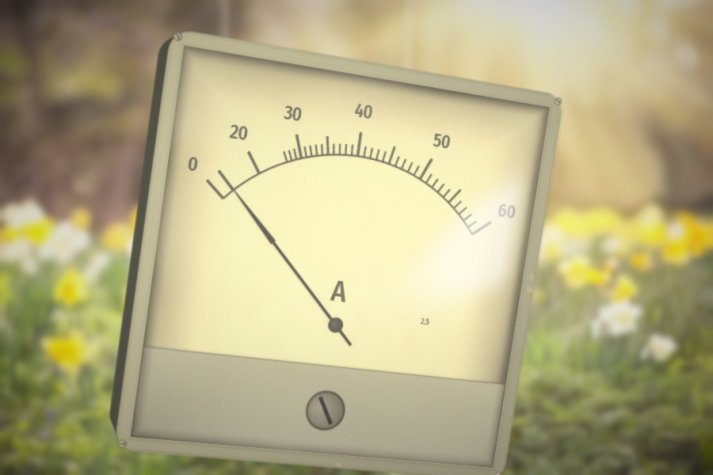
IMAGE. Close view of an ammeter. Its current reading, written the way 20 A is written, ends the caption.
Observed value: 10 A
